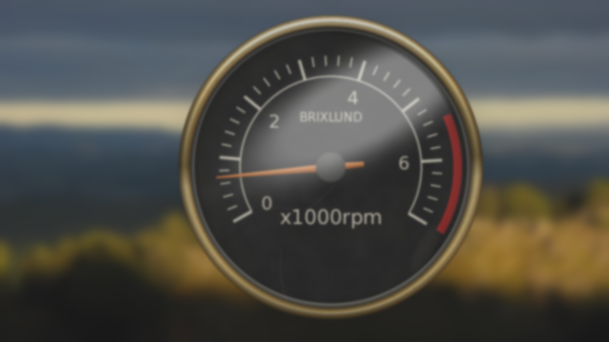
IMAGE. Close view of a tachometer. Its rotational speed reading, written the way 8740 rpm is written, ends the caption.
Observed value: 700 rpm
